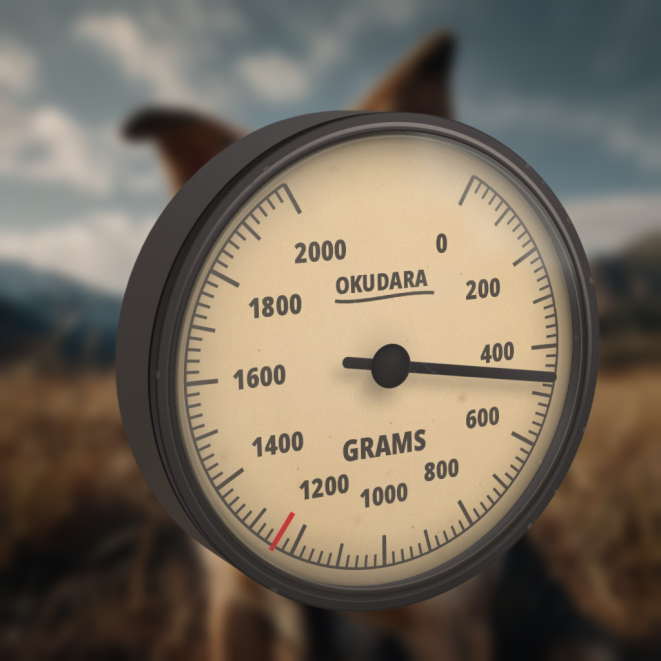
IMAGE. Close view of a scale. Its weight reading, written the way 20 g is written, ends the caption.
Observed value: 460 g
